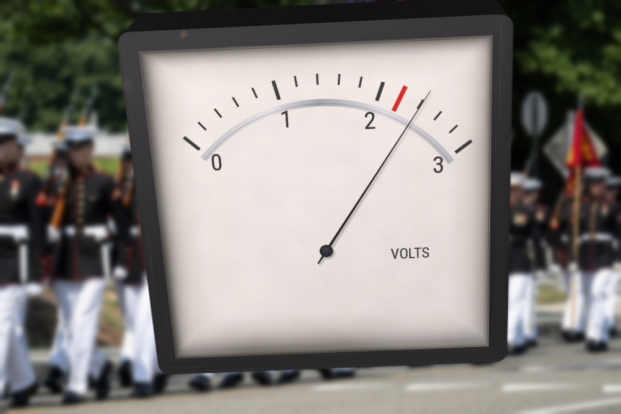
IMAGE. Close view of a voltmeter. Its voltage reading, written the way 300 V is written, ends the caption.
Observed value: 2.4 V
